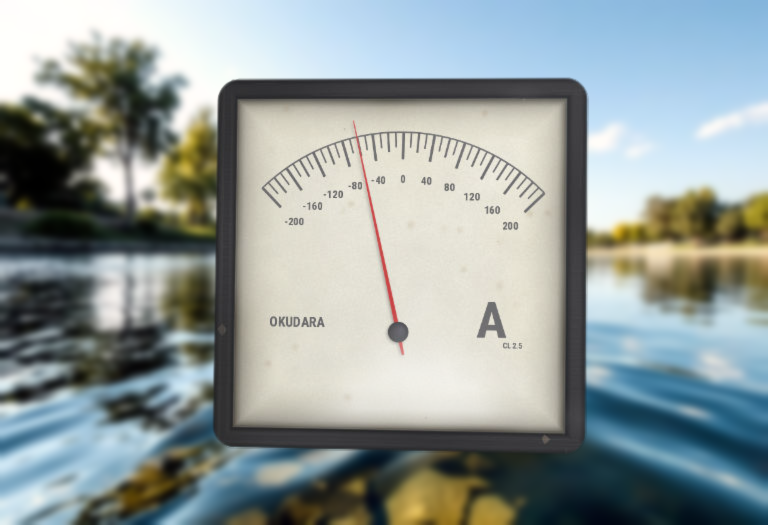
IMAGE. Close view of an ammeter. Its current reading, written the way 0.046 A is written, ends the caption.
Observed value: -60 A
